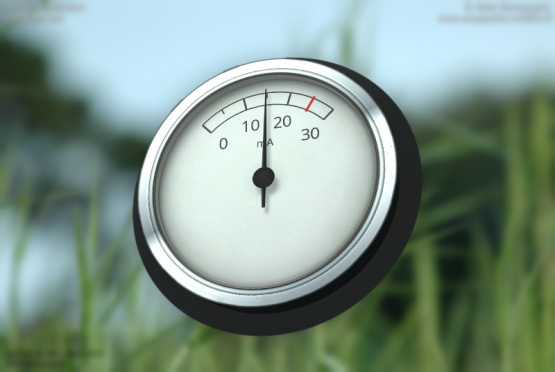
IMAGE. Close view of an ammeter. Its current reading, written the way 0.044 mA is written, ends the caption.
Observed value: 15 mA
